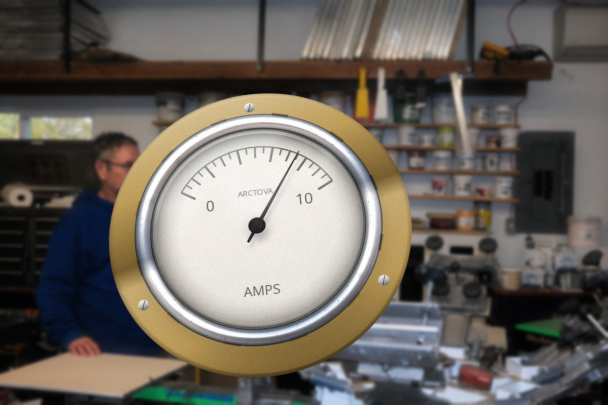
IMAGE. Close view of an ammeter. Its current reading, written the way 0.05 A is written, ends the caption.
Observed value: 7.5 A
